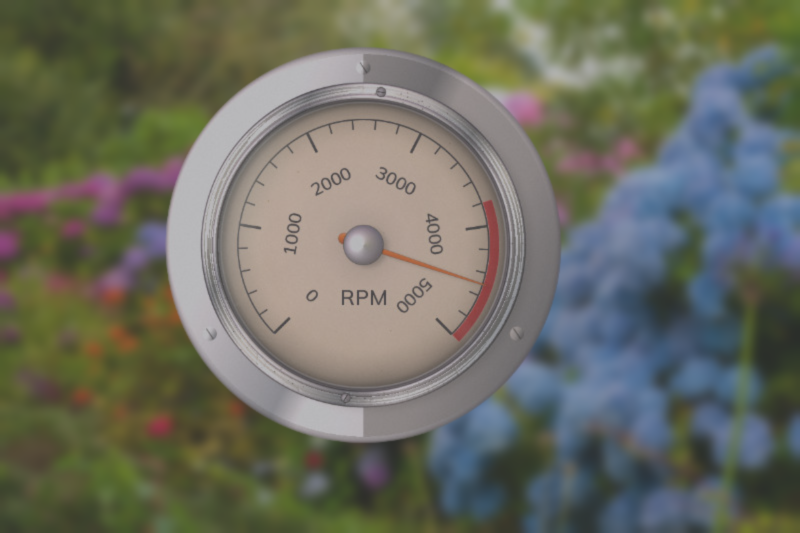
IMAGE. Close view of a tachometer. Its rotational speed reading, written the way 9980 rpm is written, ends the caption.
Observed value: 4500 rpm
